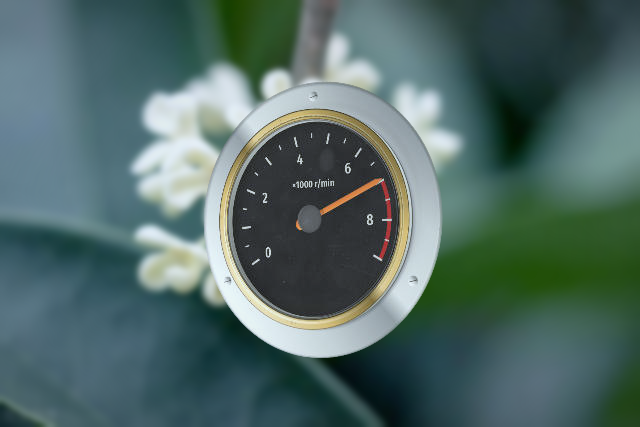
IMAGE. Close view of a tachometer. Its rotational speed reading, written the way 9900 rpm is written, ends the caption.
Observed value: 7000 rpm
